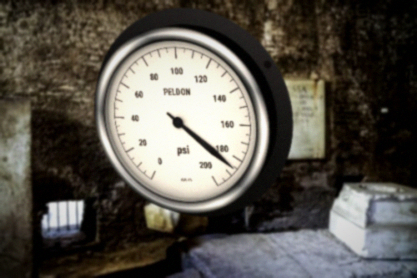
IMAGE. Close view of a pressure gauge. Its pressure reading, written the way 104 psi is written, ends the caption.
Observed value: 185 psi
